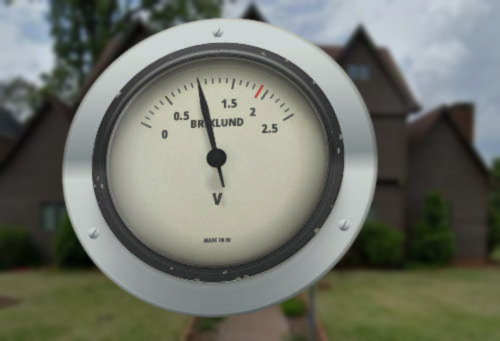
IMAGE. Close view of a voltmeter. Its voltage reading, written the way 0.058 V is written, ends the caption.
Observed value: 1 V
